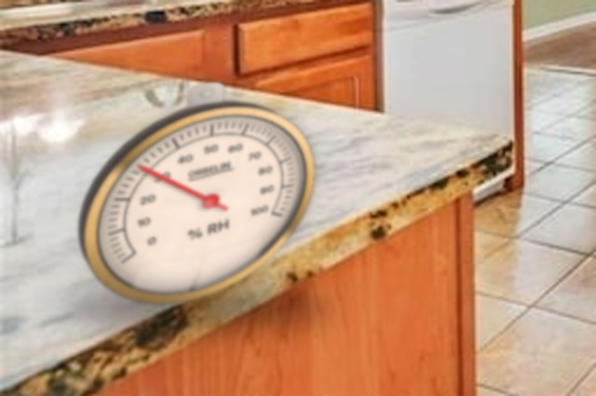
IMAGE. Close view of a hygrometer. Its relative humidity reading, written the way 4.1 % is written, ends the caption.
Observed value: 30 %
